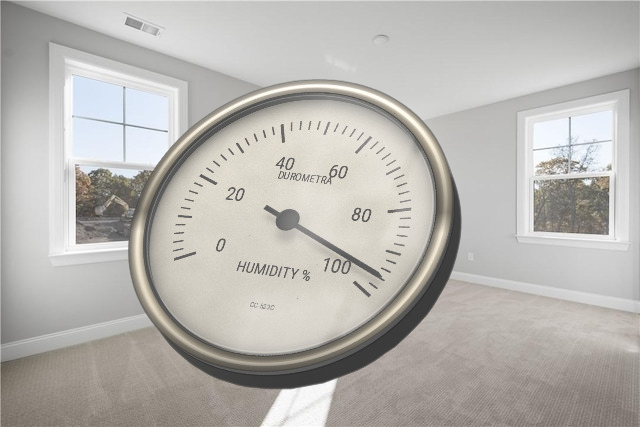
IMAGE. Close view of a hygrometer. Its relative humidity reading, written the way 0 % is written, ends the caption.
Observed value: 96 %
